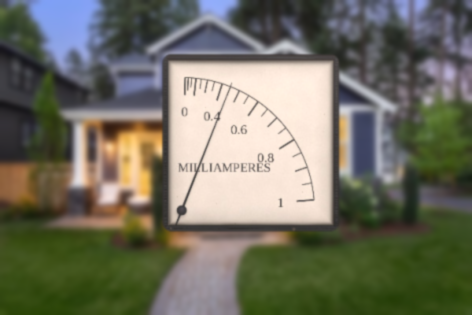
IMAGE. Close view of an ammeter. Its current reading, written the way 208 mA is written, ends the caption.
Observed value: 0.45 mA
